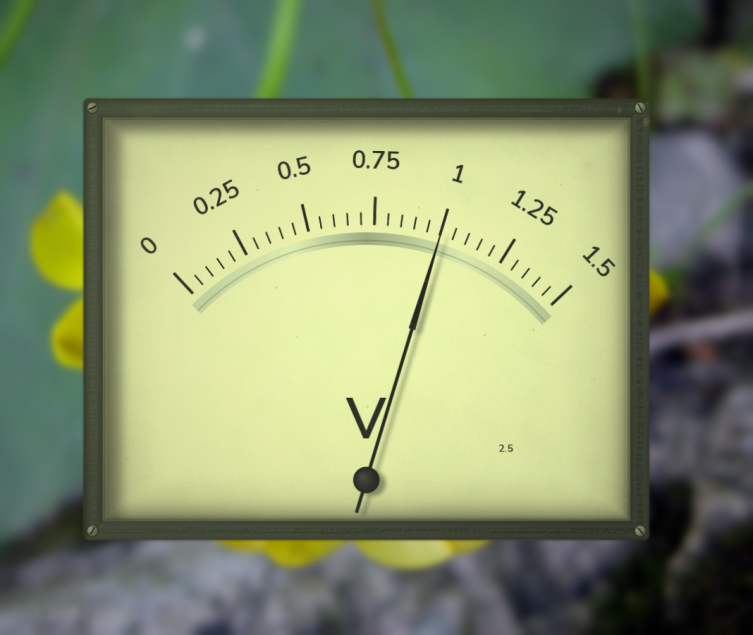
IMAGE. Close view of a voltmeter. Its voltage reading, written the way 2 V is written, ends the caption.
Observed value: 1 V
